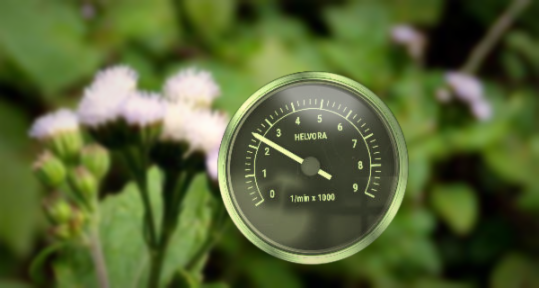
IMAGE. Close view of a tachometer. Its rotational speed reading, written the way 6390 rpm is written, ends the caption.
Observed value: 2400 rpm
